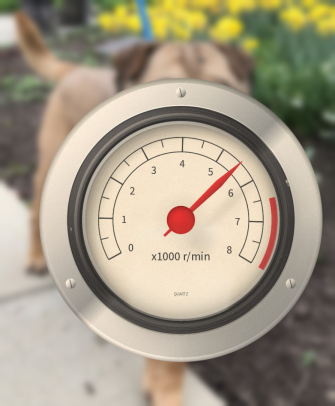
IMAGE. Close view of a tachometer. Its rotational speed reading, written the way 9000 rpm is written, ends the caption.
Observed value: 5500 rpm
